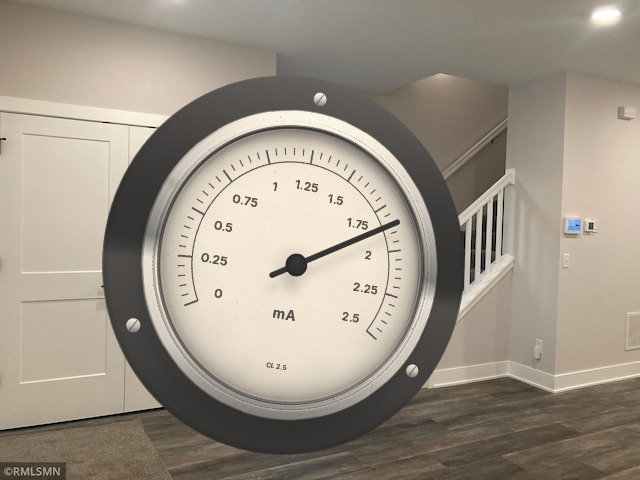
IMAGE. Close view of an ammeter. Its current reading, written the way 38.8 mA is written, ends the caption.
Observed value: 1.85 mA
